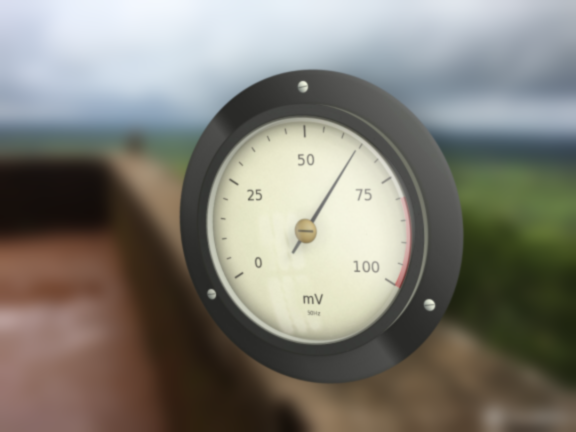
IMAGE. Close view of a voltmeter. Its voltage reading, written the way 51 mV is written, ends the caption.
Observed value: 65 mV
